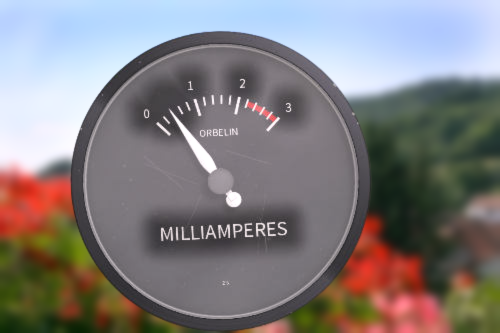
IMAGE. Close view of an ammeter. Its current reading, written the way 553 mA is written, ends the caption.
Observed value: 0.4 mA
